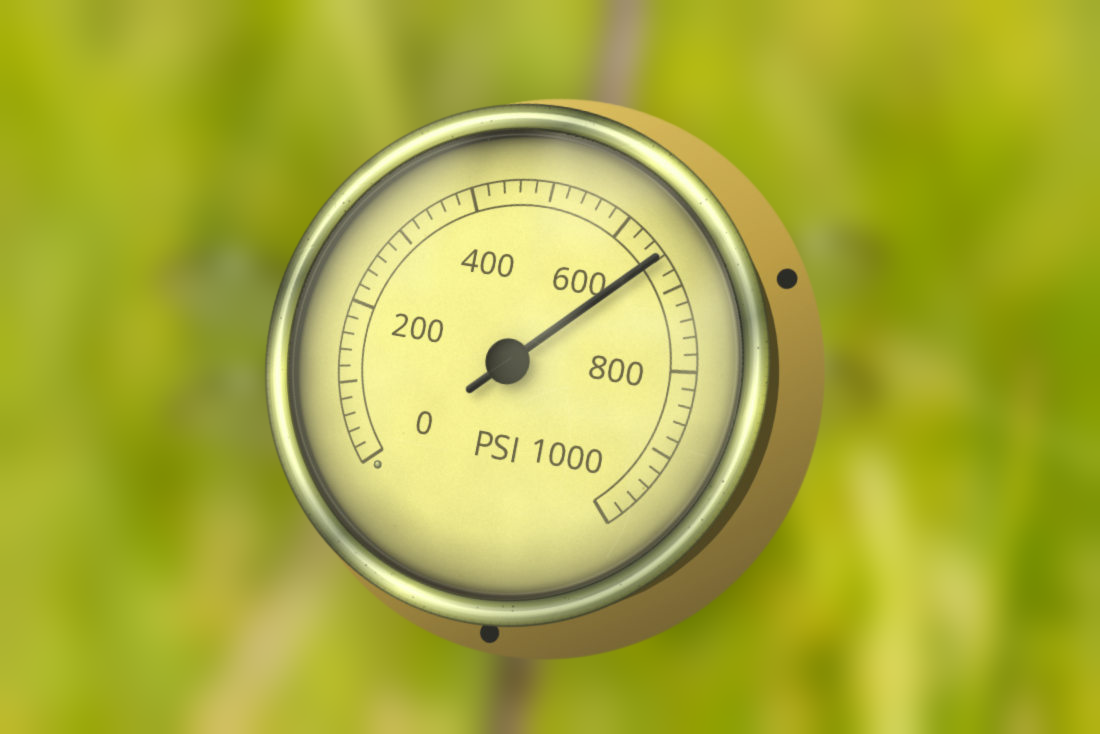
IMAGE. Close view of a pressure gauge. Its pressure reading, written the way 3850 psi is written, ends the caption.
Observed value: 660 psi
